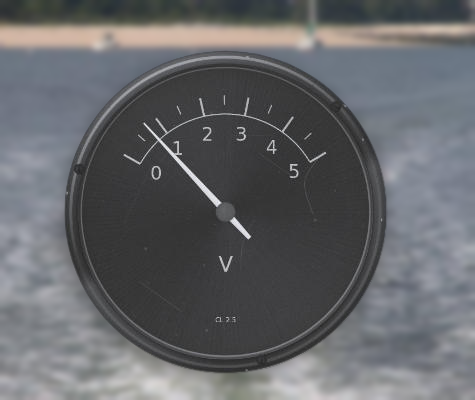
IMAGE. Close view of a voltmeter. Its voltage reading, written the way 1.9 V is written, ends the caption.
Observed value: 0.75 V
